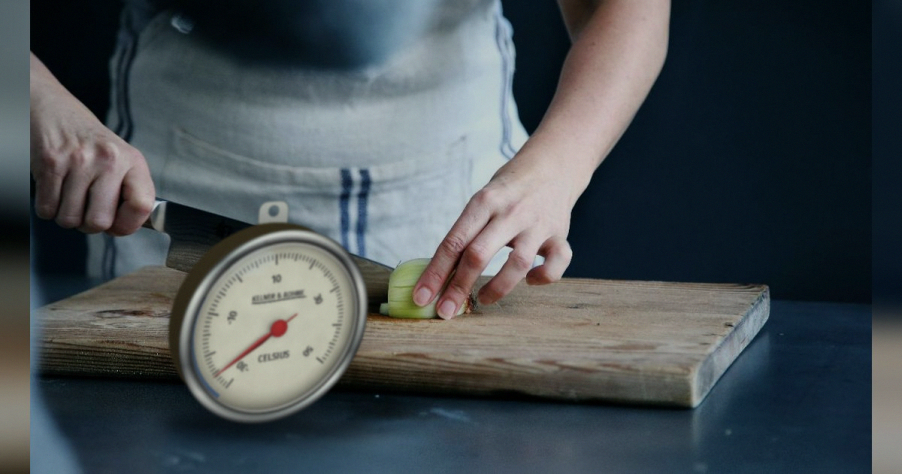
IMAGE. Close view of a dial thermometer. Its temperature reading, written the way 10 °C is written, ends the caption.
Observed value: -25 °C
